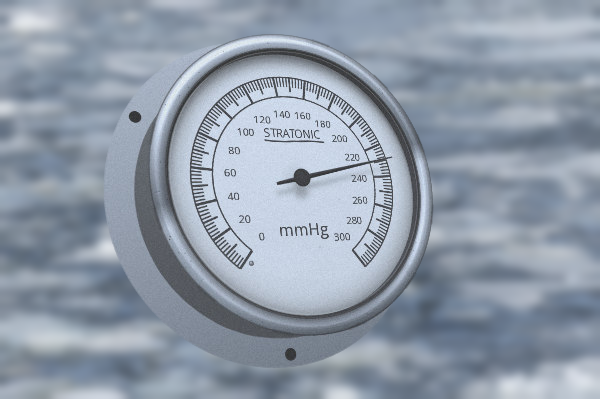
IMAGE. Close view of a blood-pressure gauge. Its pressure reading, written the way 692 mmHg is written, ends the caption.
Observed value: 230 mmHg
